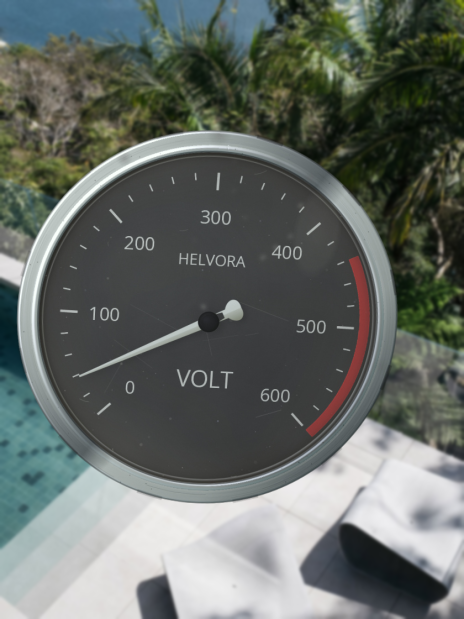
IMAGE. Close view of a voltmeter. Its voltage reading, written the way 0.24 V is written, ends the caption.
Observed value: 40 V
